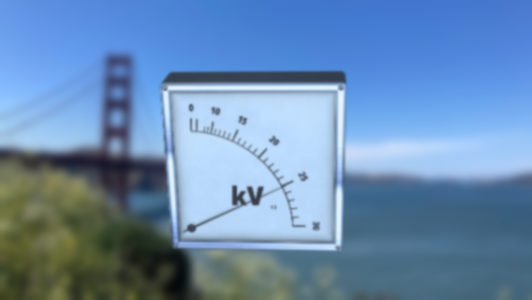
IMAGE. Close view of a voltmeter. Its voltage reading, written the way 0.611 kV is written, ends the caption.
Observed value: 25 kV
